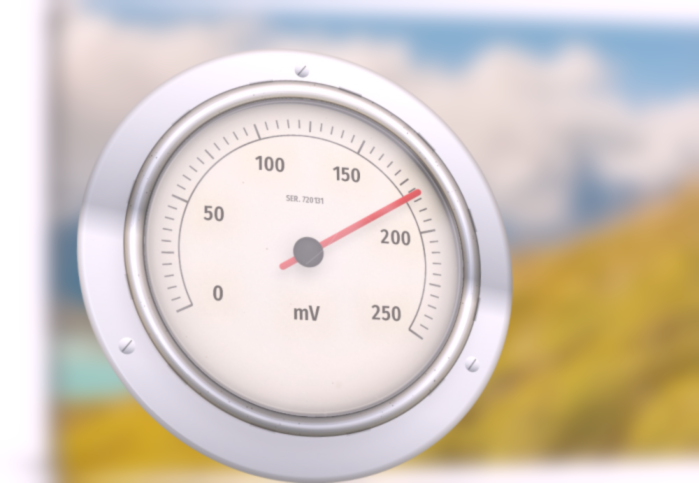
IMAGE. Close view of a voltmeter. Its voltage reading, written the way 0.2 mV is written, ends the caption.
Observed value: 182.5 mV
